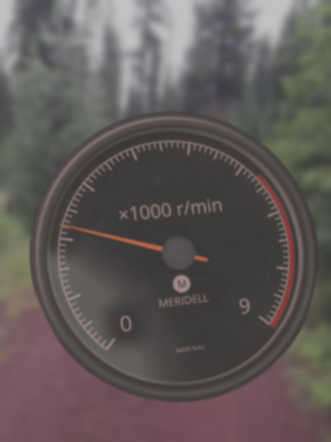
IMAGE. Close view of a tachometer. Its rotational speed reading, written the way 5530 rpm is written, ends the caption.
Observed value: 2200 rpm
